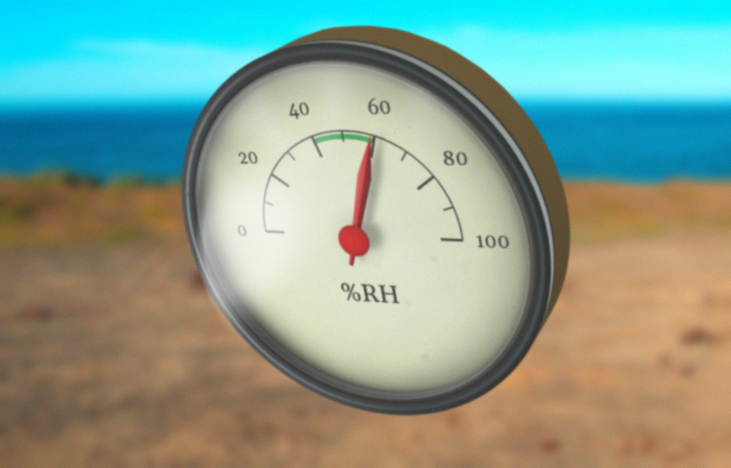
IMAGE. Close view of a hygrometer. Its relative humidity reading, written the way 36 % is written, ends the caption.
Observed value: 60 %
